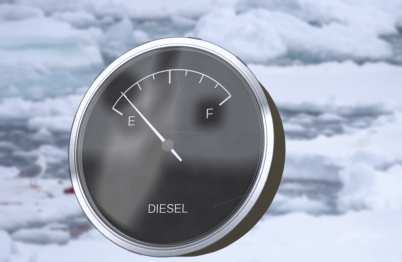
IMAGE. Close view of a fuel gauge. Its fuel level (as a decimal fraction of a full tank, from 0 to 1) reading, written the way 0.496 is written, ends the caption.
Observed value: 0.125
